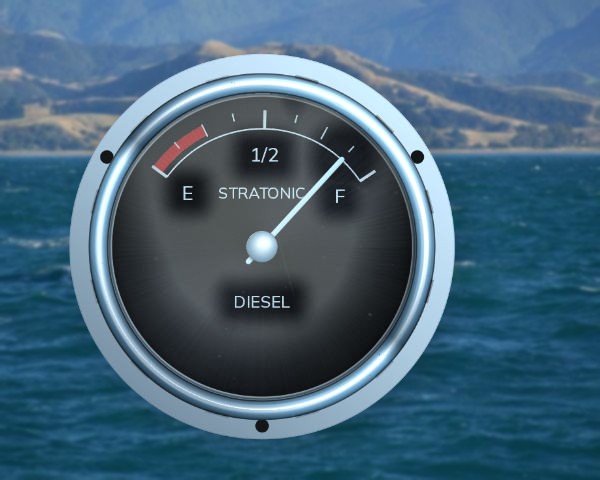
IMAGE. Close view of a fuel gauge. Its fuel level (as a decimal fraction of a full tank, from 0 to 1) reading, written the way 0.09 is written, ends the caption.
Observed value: 0.875
